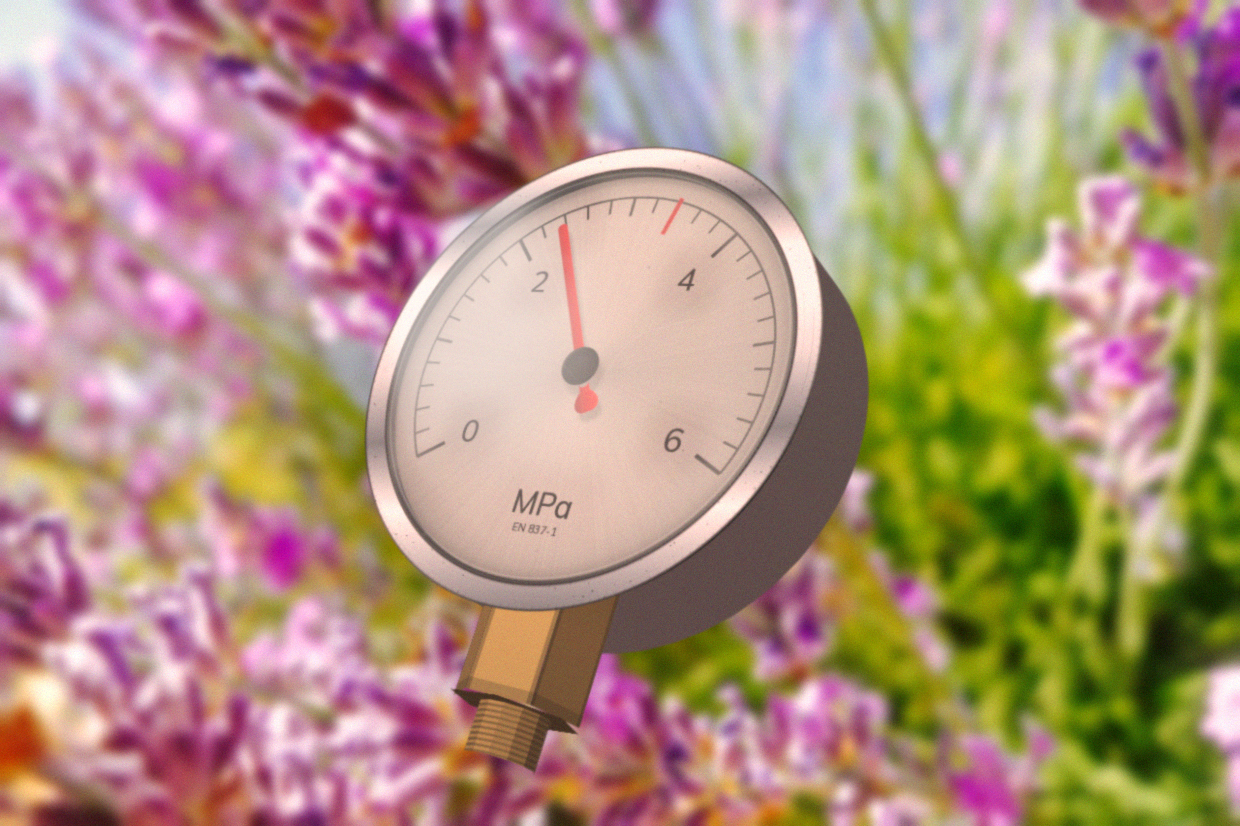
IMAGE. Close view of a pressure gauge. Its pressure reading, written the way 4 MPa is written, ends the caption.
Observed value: 2.4 MPa
